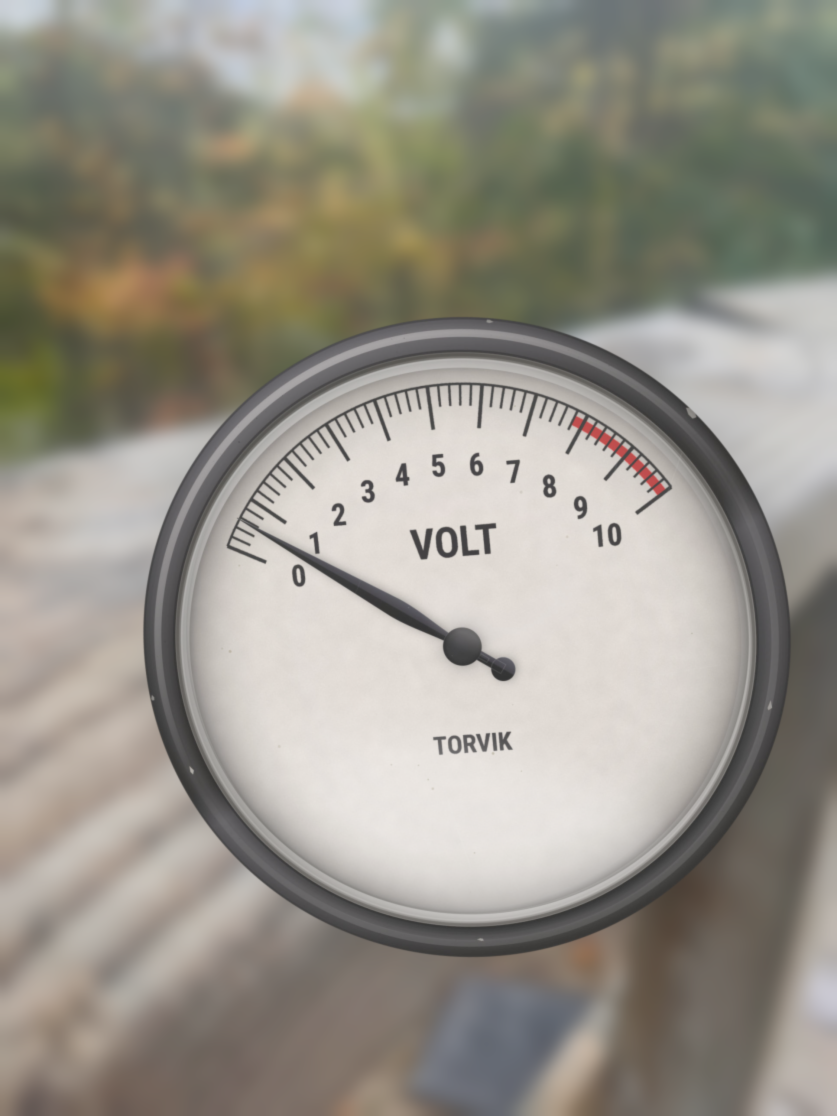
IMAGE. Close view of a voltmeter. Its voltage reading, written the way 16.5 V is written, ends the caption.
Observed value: 0.6 V
